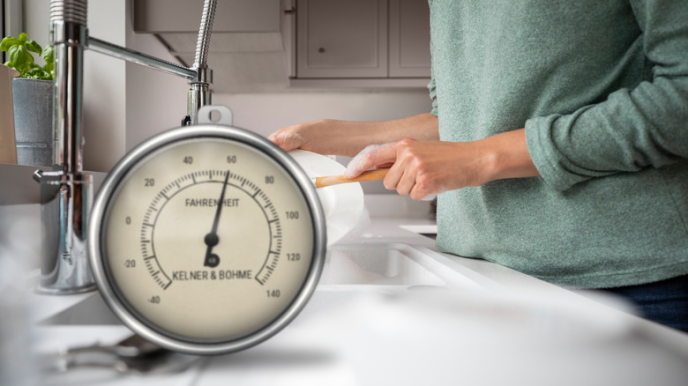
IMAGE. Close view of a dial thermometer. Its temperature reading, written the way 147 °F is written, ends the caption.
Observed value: 60 °F
